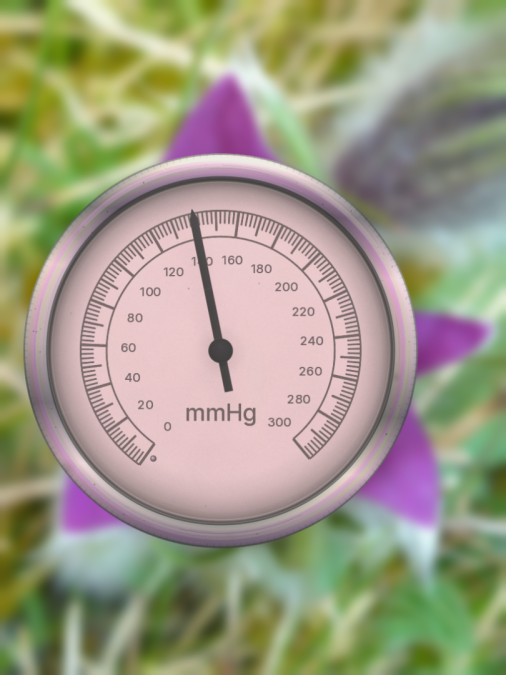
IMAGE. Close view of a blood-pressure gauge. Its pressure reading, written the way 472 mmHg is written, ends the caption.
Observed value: 140 mmHg
